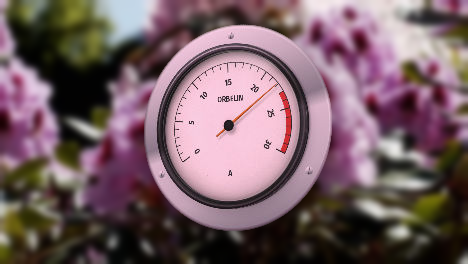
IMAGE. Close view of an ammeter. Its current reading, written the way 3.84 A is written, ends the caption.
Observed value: 22 A
